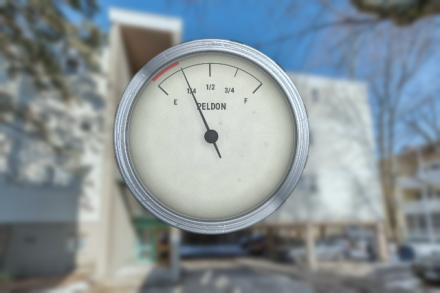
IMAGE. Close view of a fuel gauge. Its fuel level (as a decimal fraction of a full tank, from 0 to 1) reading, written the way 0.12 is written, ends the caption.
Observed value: 0.25
